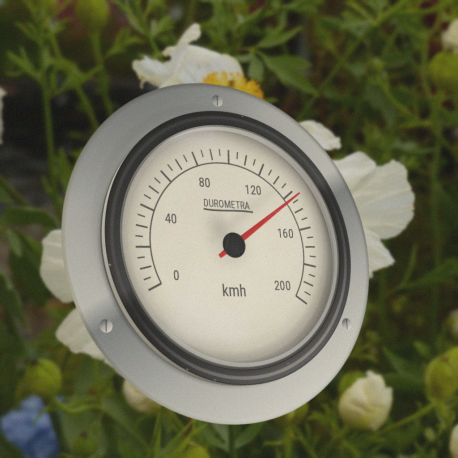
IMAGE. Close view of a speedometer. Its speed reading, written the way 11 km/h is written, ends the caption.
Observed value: 142.5 km/h
